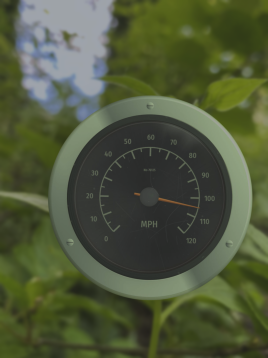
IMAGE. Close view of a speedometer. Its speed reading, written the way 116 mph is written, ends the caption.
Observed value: 105 mph
